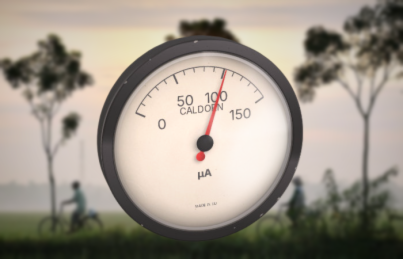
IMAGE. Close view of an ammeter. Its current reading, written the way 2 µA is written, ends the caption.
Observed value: 100 µA
